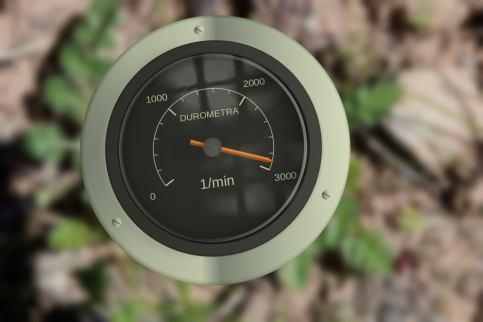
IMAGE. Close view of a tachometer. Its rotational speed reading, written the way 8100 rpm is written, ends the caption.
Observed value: 2900 rpm
